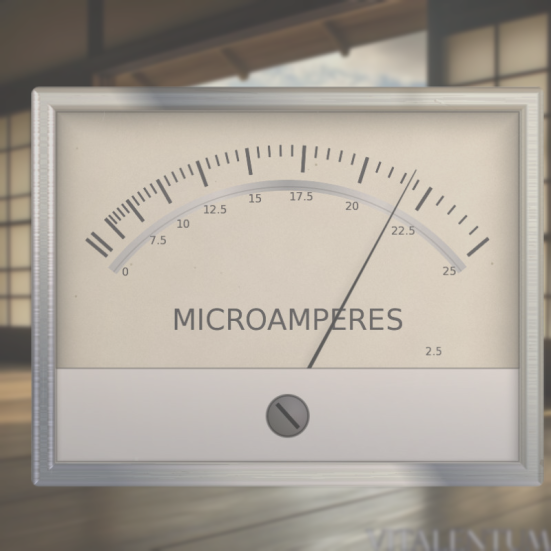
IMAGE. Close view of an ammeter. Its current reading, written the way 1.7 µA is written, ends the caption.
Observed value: 21.75 µA
